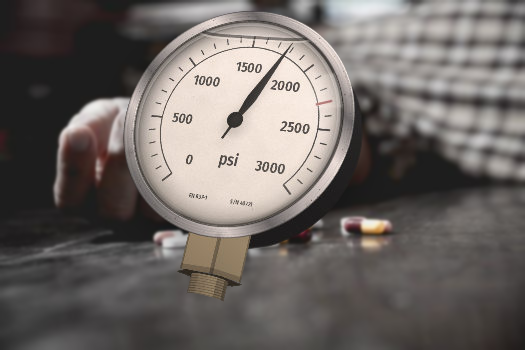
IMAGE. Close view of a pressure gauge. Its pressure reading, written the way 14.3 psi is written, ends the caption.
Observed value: 1800 psi
